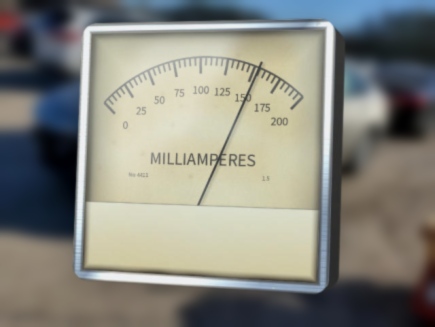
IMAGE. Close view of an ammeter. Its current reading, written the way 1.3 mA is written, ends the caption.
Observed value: 155 mA
